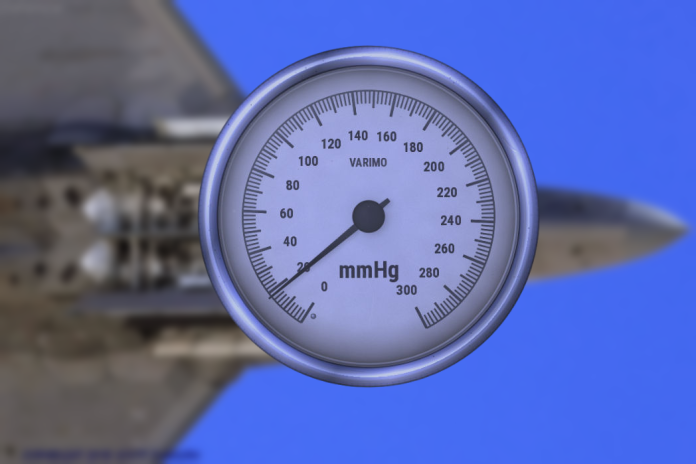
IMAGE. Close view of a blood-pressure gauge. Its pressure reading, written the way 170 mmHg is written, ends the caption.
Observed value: 18 mmHg
